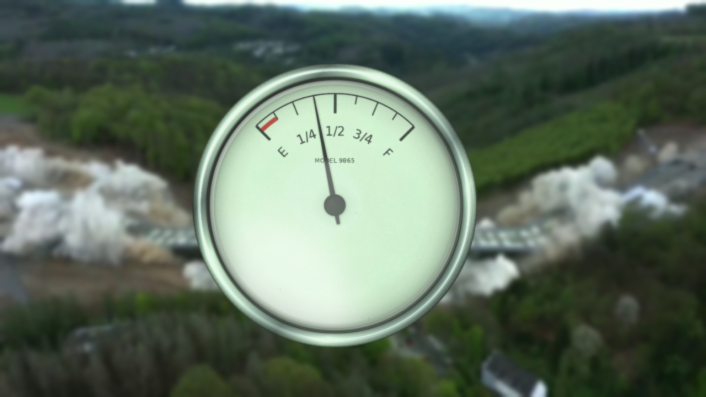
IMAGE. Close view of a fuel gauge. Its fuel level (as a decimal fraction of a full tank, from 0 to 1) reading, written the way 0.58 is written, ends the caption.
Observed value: 0.375
